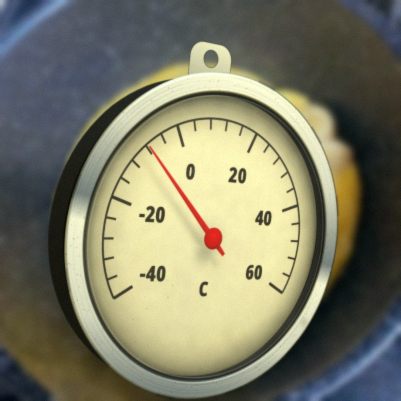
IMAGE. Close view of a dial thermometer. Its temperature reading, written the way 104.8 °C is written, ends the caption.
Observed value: -8 °C
